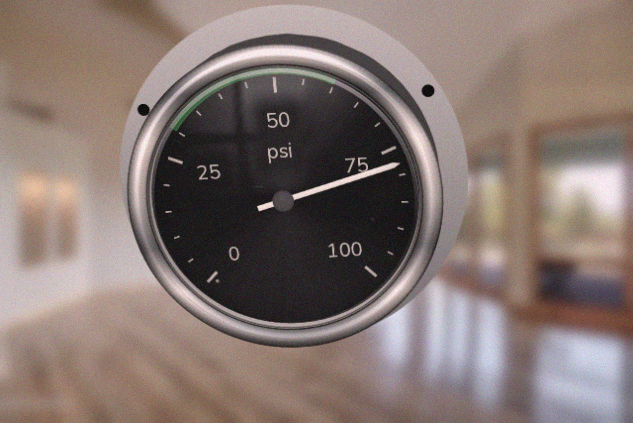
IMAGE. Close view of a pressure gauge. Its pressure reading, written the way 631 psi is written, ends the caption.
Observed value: 77.5 psi
